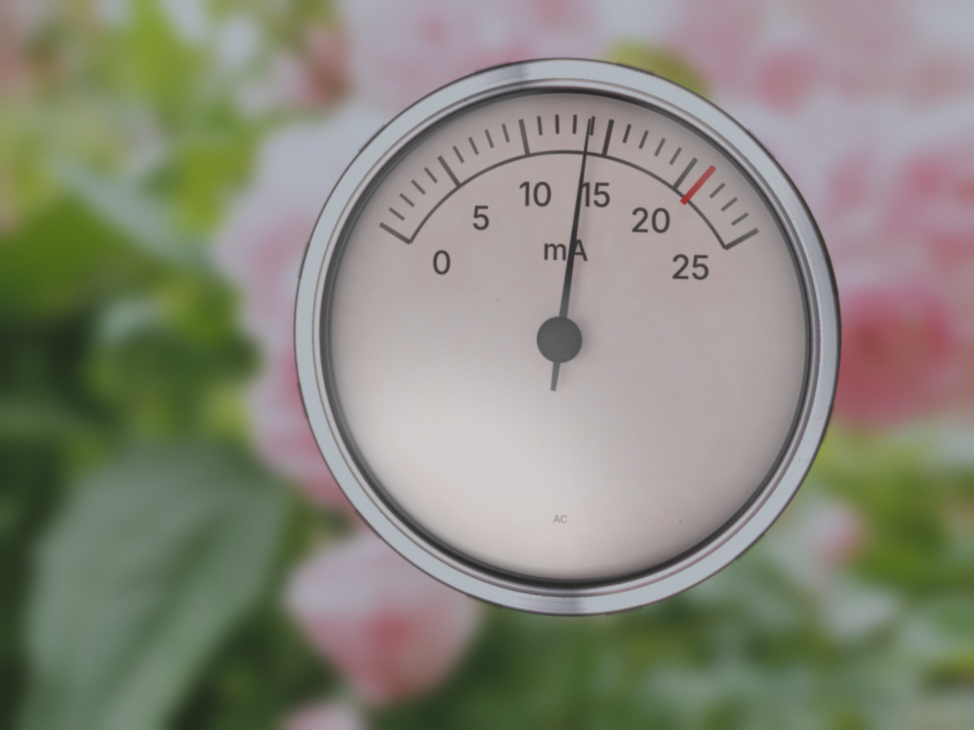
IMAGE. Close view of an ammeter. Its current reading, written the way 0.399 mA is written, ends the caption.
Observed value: 14 mA
